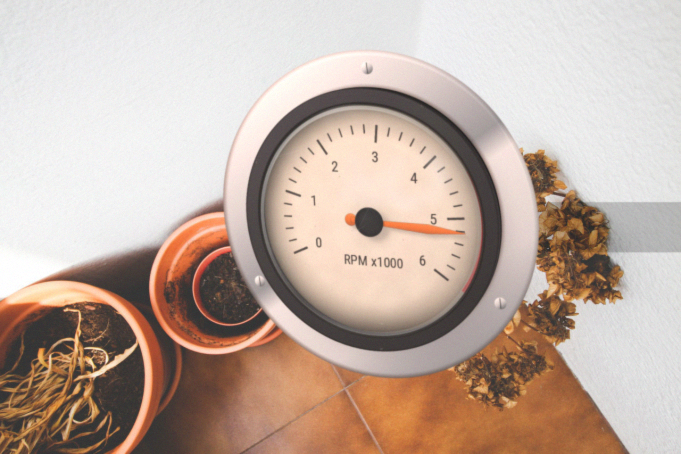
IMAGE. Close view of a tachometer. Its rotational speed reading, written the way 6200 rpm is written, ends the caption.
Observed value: 5200 rpm
